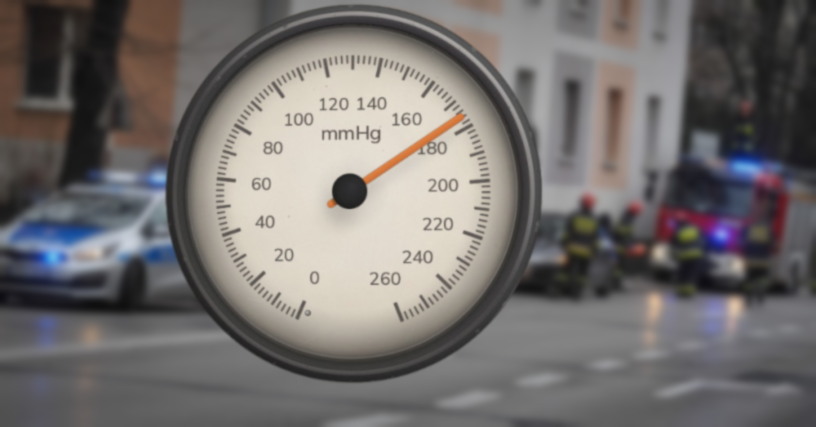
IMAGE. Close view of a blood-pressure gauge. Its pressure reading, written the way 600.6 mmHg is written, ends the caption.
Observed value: 176 mmHg
